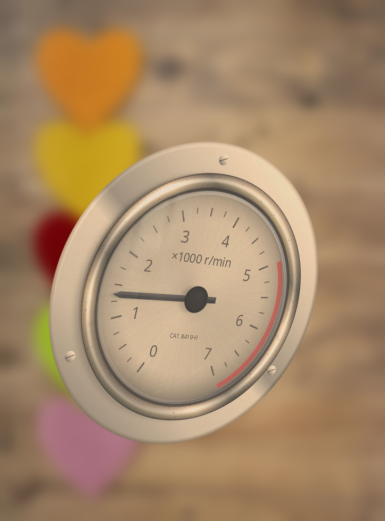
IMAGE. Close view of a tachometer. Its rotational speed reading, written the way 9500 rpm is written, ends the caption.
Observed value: 1375 rpm
